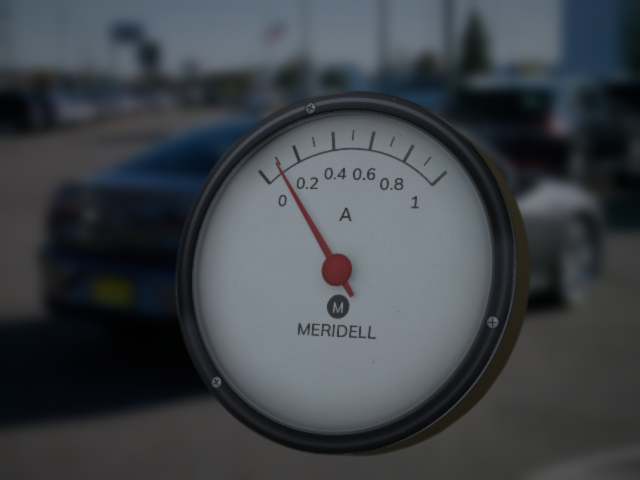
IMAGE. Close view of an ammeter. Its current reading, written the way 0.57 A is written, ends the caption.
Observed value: 0.1 A
